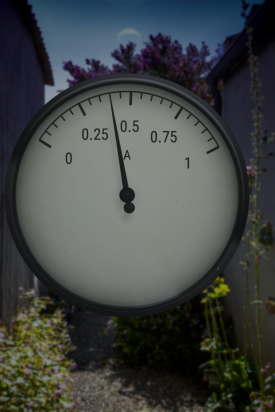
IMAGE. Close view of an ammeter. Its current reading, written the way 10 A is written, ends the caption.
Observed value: 0.4 A
